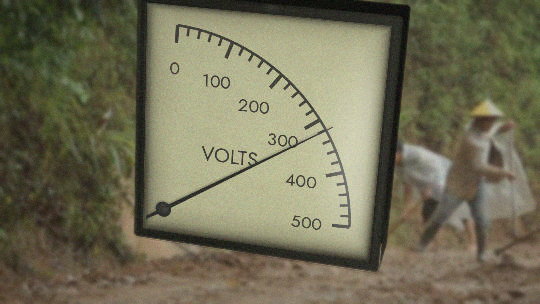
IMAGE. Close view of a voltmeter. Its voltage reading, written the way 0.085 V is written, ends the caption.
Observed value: 320 V
